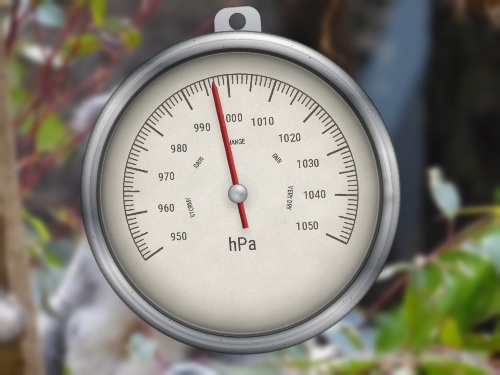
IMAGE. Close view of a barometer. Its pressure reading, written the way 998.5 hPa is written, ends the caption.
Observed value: 997 hPa
